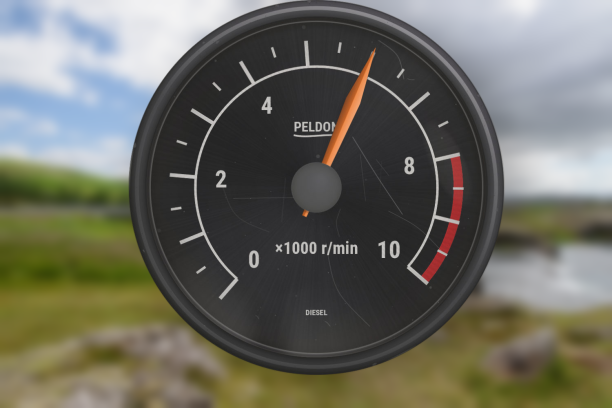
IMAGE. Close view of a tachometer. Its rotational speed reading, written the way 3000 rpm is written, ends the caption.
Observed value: 6000 rpm
